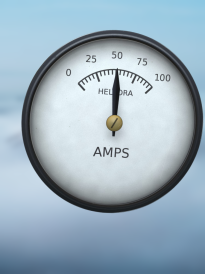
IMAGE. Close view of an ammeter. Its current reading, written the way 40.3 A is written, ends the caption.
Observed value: 50 A
